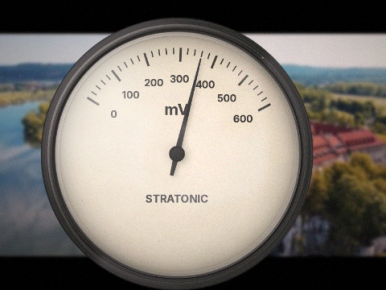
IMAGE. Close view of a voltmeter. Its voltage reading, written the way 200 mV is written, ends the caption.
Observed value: 360 mV
